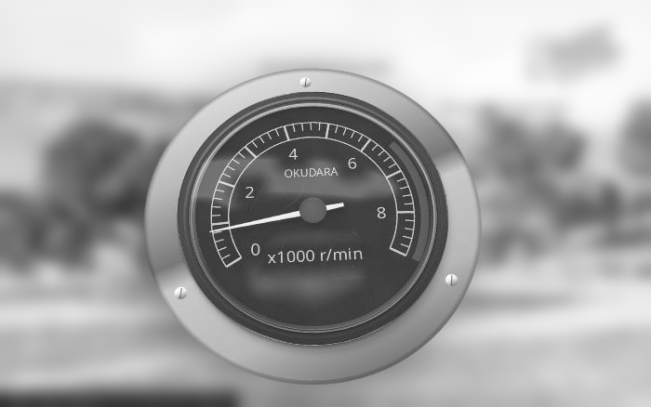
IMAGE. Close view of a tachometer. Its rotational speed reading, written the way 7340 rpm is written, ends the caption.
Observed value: 800 rpm
